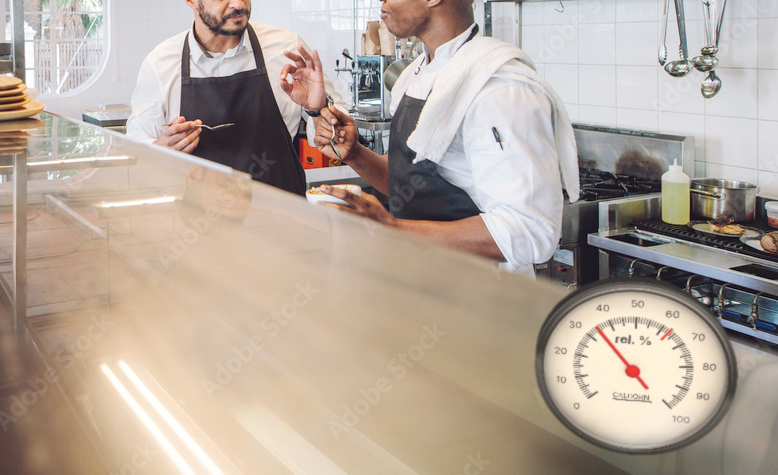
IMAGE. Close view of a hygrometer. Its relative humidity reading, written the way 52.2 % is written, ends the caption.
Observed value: 35 %
